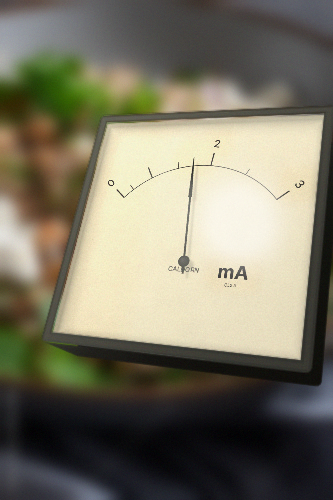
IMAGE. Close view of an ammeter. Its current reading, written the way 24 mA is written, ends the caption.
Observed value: 1.75 mA
